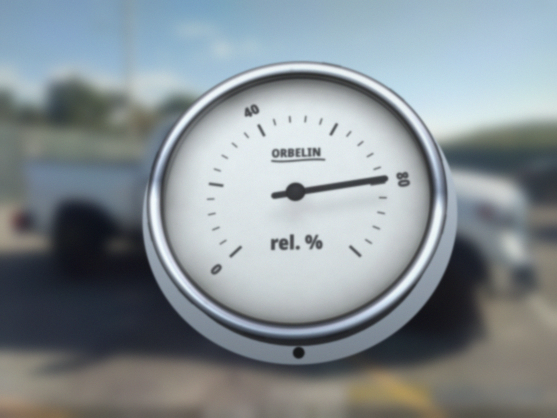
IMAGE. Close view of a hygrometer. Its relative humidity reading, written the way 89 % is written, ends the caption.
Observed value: 80 %
